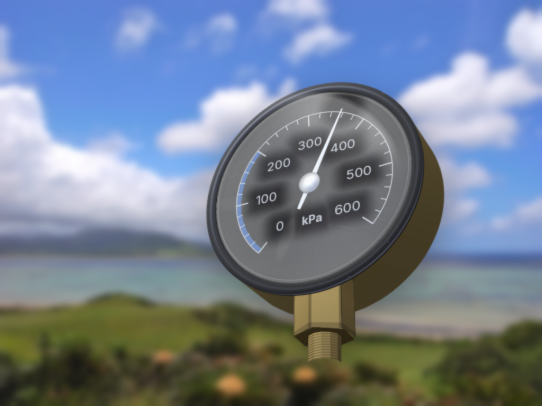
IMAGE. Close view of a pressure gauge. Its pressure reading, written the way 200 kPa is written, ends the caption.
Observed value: 360 kPa
